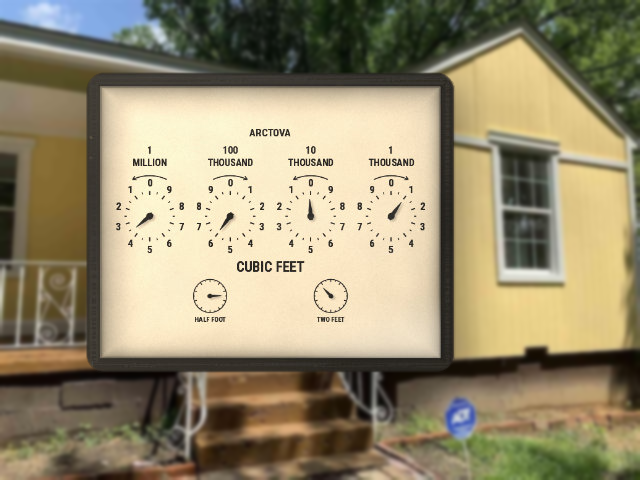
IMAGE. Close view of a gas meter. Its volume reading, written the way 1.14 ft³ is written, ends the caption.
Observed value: 360100 ft³
